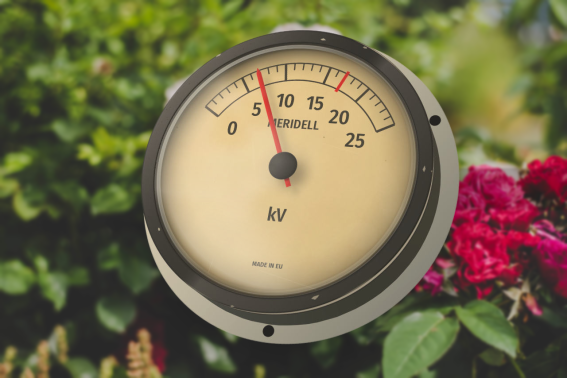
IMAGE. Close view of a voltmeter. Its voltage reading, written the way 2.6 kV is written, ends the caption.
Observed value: 7 kV
